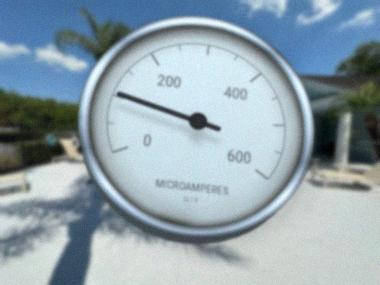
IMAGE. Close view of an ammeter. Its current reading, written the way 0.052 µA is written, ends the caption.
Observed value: 100 µA
